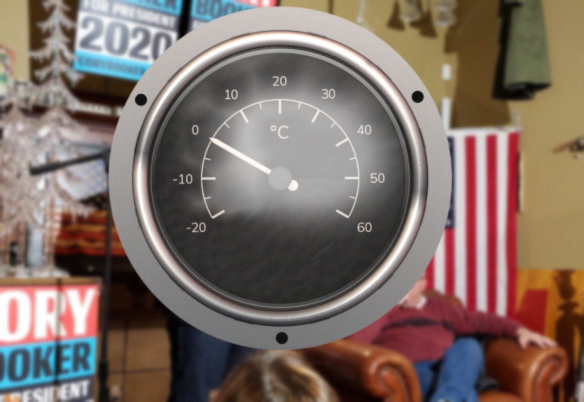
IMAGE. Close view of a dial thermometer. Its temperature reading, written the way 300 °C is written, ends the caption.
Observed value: 0 °C
